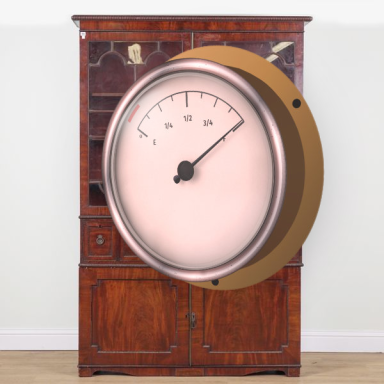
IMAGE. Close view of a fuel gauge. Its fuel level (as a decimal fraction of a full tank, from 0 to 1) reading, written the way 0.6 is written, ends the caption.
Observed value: 1
